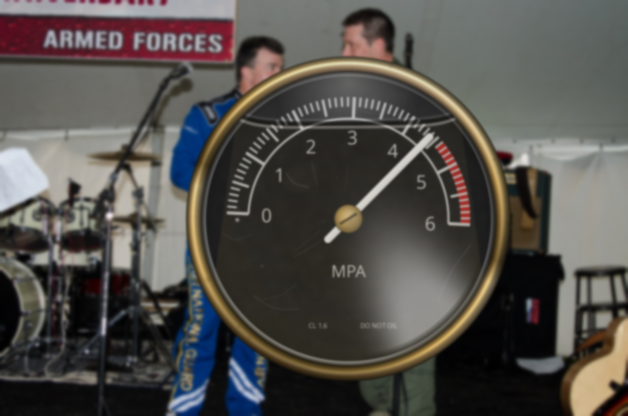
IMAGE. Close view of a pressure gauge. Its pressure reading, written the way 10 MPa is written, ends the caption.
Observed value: 4.4 MPa
